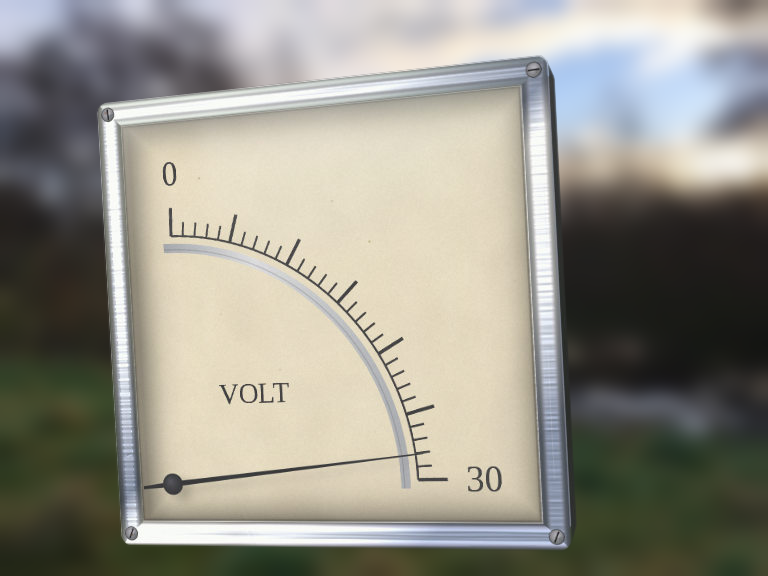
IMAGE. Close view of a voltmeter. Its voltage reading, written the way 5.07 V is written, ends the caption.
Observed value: 28 V
